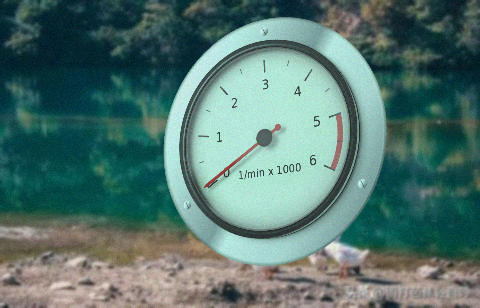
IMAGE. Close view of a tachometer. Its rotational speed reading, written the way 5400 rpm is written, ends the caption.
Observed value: 0 rpm
